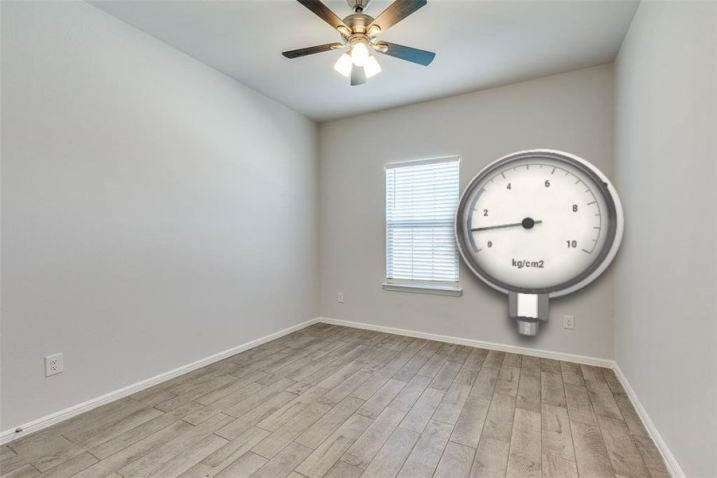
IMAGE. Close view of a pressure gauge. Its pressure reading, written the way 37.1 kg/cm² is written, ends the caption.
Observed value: 1 kg/cm²
